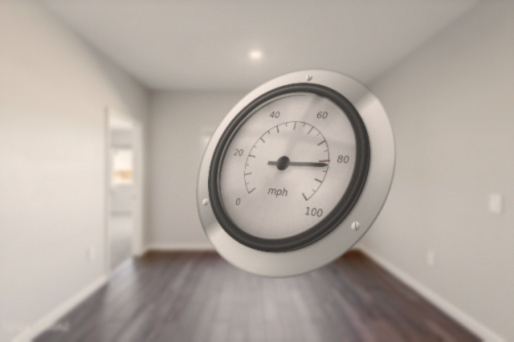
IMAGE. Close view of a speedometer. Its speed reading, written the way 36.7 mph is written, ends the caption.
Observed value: 82.5 mph
